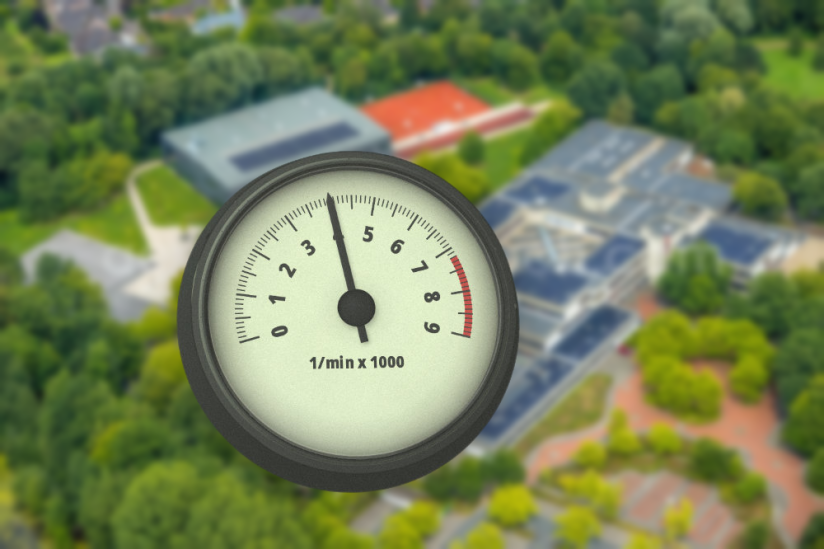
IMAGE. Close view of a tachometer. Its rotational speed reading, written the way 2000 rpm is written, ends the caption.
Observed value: 4000 rpm
